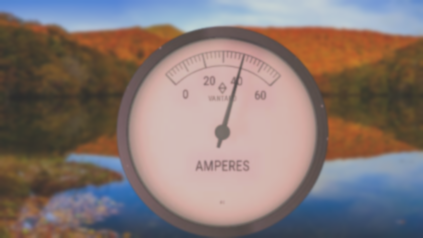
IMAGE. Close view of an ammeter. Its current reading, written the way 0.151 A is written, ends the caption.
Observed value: 40 A
